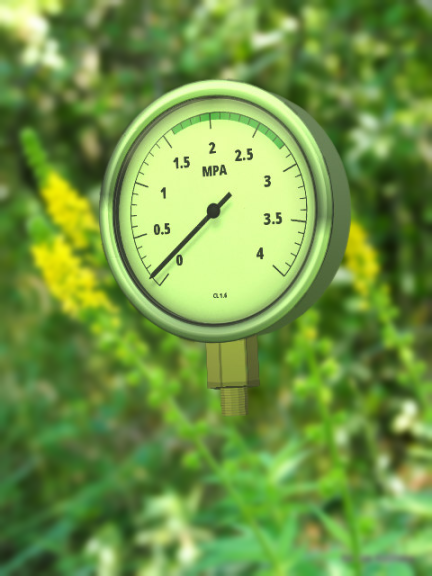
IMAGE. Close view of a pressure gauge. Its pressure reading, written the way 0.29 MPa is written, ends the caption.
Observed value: 0.1 MPa
